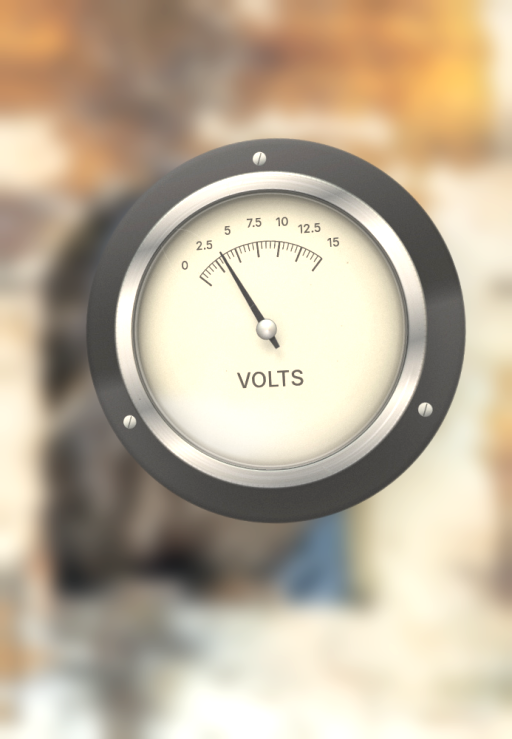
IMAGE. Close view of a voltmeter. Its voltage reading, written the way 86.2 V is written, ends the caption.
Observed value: 3.5 V
